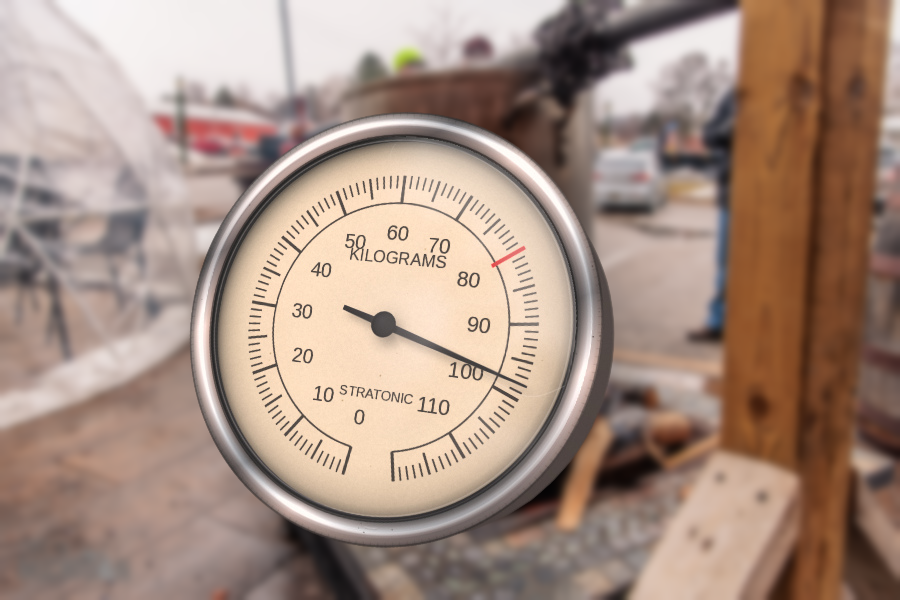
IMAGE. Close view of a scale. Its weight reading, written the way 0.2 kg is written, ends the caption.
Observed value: 98 kg
